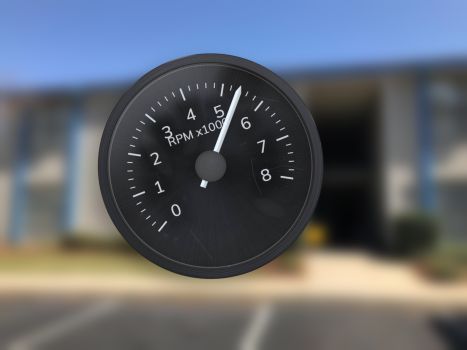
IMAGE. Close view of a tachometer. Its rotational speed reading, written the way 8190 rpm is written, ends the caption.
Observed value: 5400 rpm
